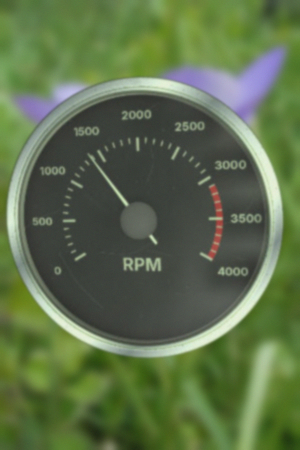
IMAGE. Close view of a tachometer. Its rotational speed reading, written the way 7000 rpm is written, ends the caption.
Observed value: 1400 rpm
